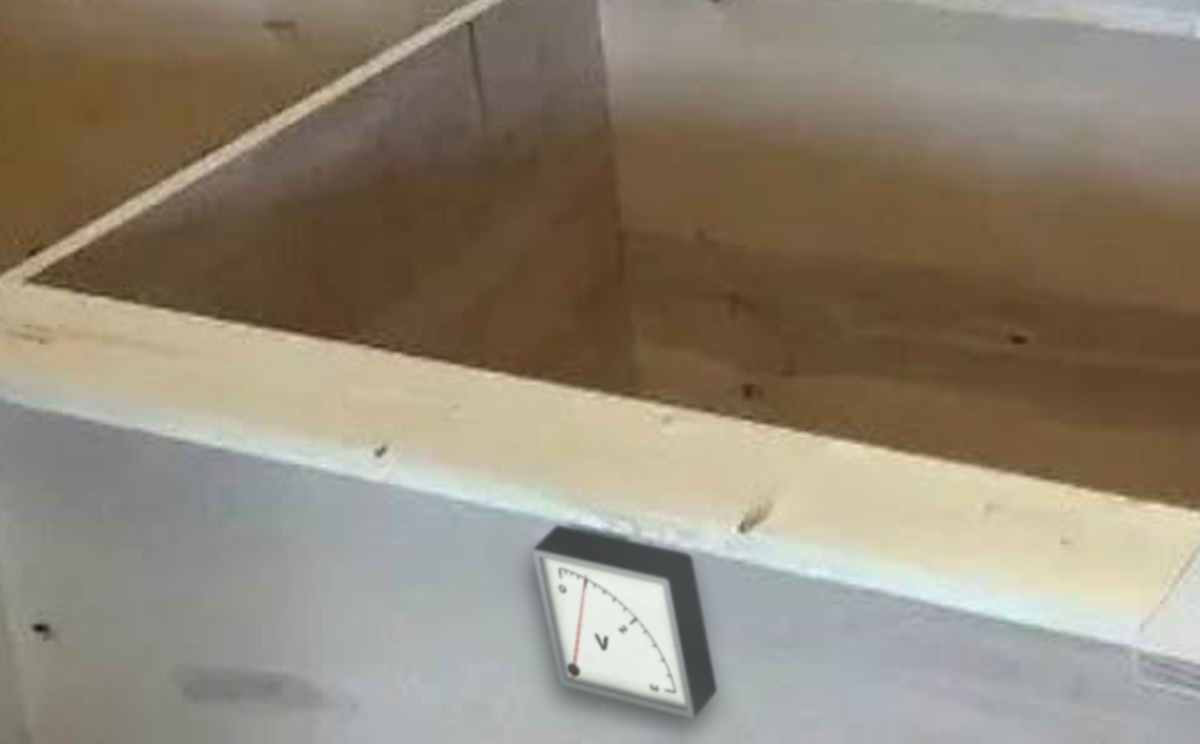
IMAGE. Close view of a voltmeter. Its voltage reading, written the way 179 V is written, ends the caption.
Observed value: 1 V
